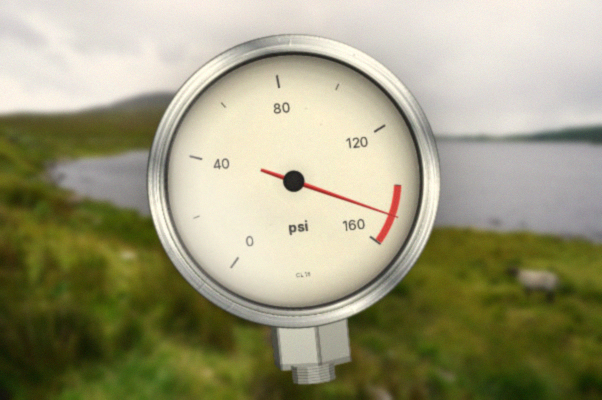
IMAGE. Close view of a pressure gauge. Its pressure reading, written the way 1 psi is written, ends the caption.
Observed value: 150 psi
